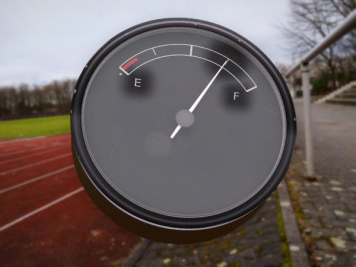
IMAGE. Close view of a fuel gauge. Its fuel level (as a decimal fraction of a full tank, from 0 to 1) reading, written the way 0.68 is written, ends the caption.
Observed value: 0.75
